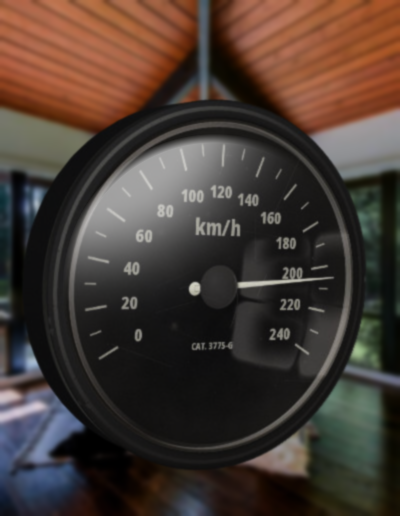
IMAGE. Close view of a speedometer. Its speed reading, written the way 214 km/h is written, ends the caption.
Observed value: 205 km/h
